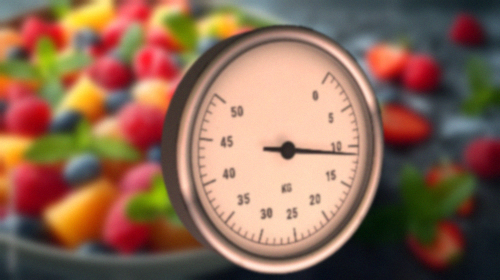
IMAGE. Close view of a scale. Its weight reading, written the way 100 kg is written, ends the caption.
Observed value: 11 kg
